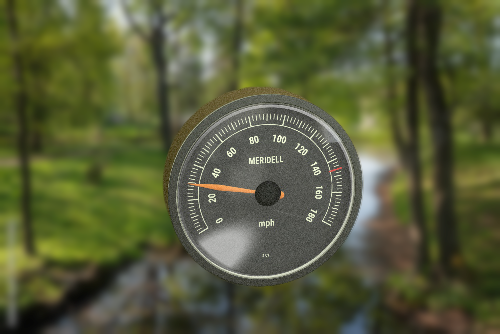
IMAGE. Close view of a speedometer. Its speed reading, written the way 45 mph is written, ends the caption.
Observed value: 30 mph
